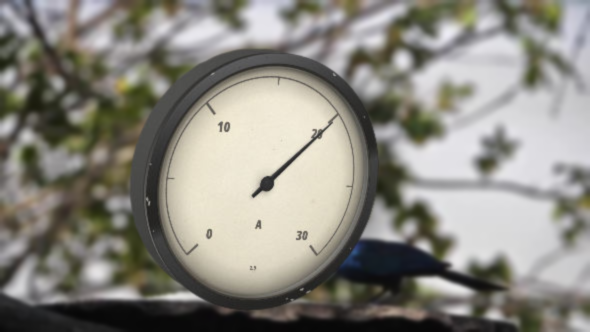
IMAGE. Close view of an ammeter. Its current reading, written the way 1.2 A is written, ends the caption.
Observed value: 20 A
